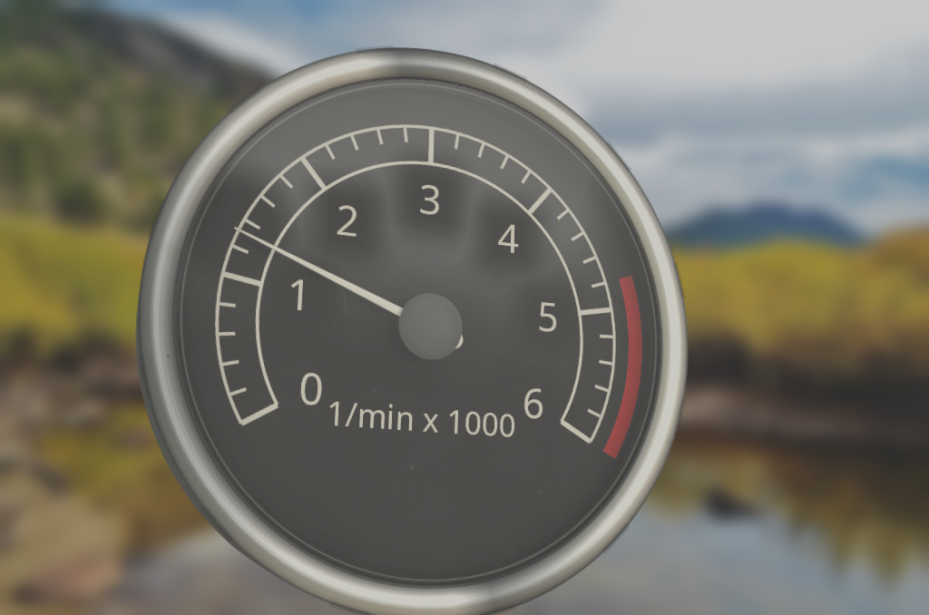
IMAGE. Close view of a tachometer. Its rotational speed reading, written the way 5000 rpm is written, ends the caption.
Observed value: 1300 rpm
